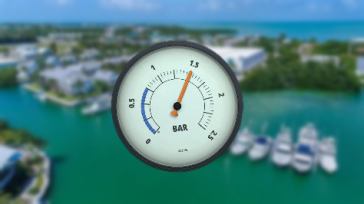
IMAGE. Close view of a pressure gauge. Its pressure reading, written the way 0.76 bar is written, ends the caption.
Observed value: 1.5 bar
